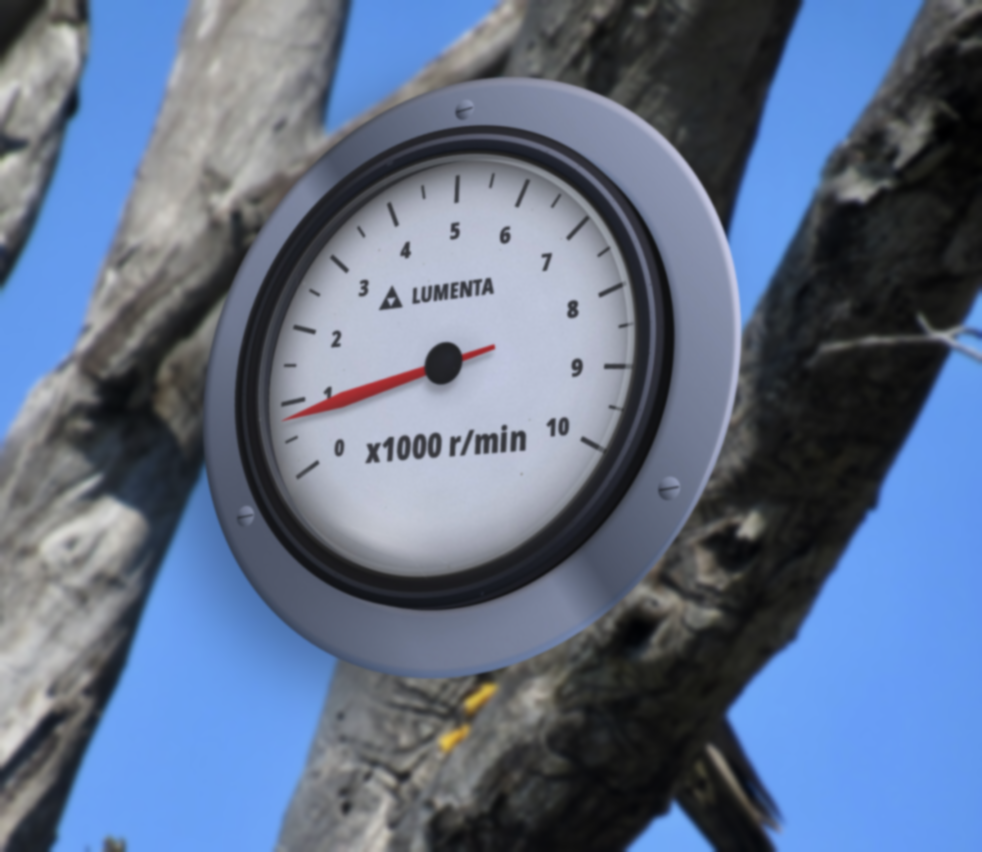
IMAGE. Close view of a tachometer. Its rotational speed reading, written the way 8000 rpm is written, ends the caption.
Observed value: 750 rpm
